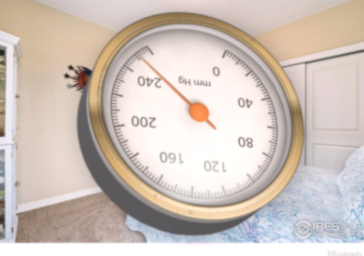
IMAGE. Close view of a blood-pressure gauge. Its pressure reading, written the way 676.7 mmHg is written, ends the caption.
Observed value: 250 mmHg
